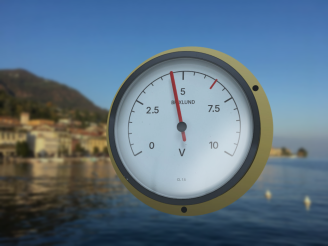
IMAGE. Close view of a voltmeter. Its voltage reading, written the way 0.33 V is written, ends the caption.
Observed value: 4.5 V
